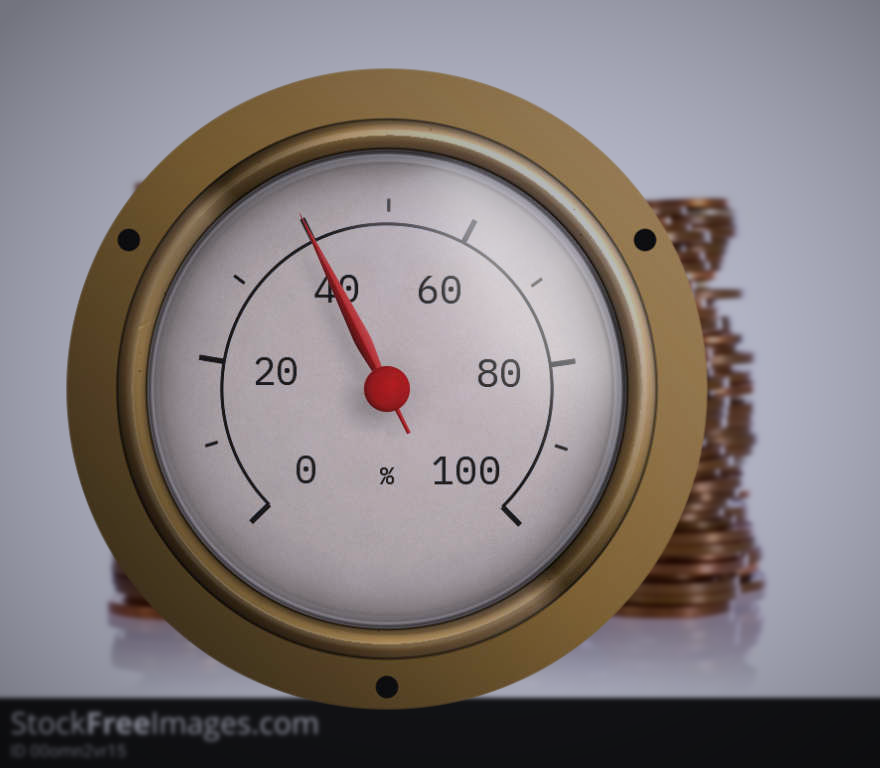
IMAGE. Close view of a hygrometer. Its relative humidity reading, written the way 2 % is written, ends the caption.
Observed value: 40 %
